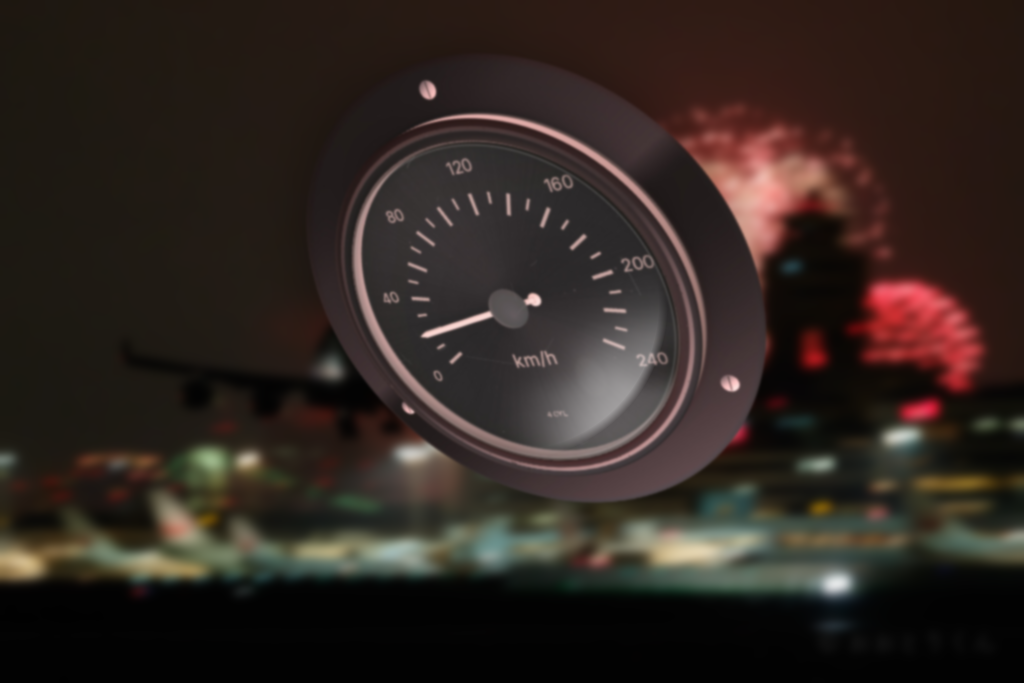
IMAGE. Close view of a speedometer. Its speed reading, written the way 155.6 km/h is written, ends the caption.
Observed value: 20 km/h
